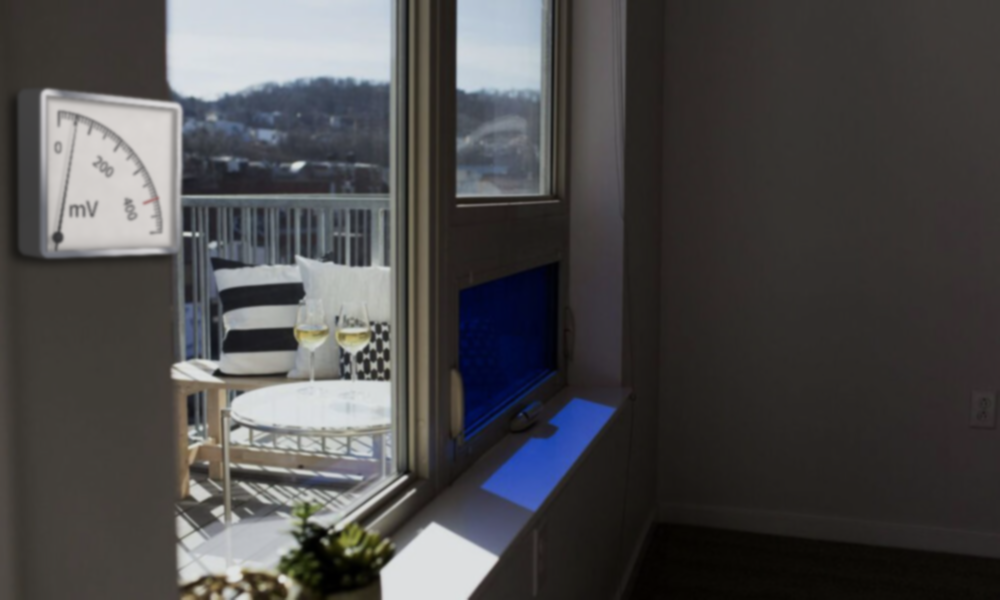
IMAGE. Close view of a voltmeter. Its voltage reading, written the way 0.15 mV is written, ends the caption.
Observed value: 50 mV
